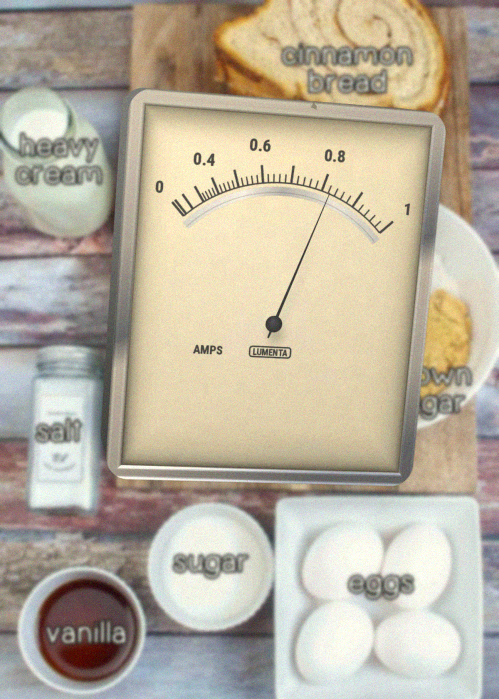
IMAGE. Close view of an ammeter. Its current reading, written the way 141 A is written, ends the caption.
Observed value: 0.82 A
